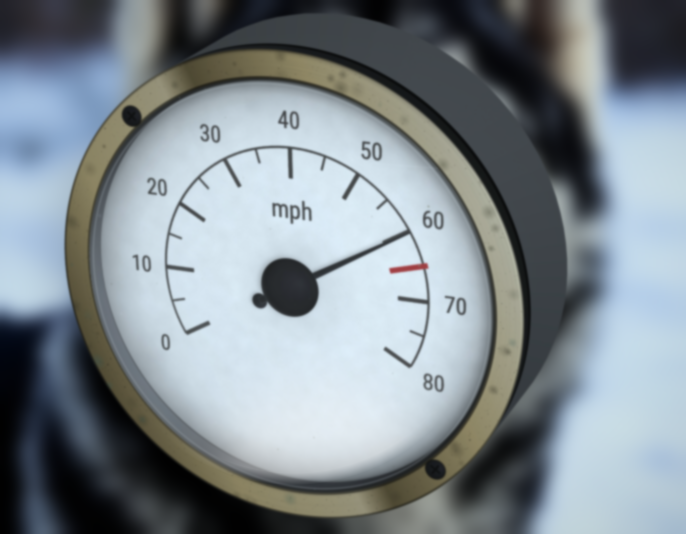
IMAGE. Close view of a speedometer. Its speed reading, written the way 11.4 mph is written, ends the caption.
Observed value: 60 mph
